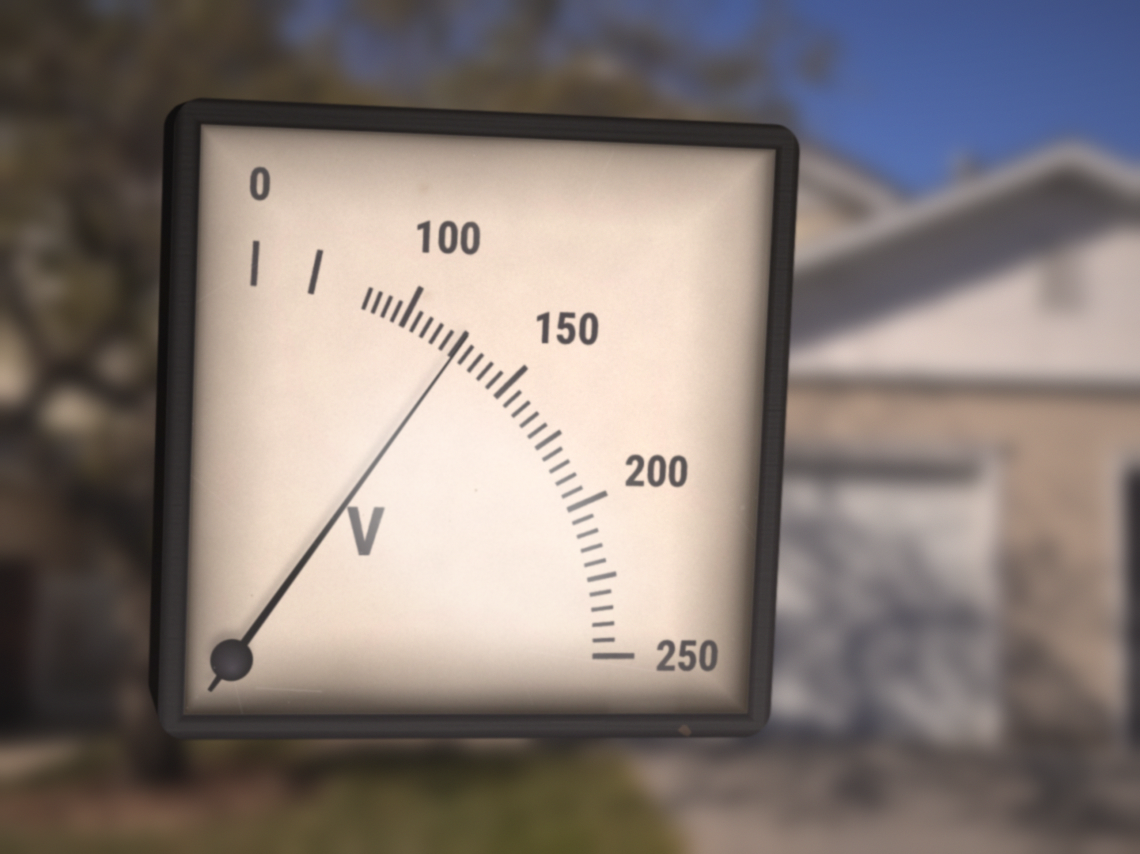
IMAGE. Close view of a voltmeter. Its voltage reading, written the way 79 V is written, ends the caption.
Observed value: 125 V
